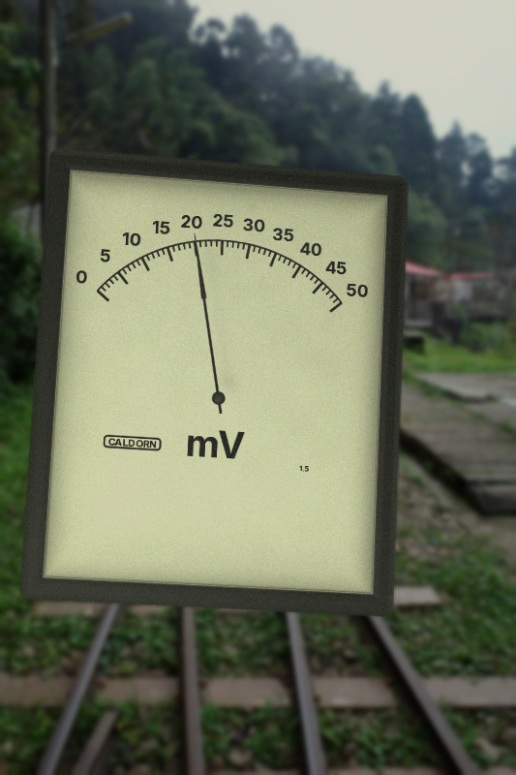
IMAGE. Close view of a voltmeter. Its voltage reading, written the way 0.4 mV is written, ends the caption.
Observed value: 20 mV
